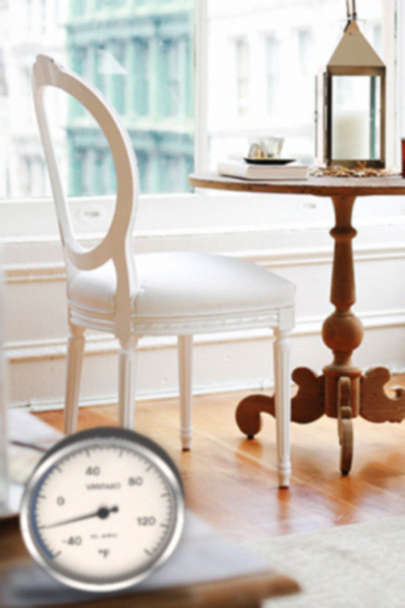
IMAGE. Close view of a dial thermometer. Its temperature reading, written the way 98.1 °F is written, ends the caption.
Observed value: -20 °F
